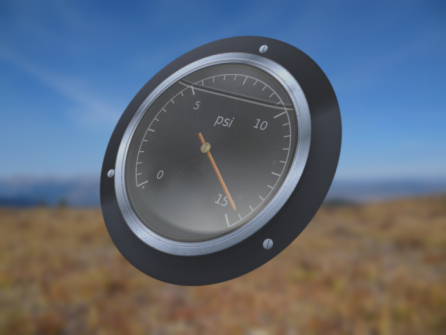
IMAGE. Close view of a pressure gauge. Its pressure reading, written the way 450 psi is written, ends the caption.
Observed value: 14.5 psi
